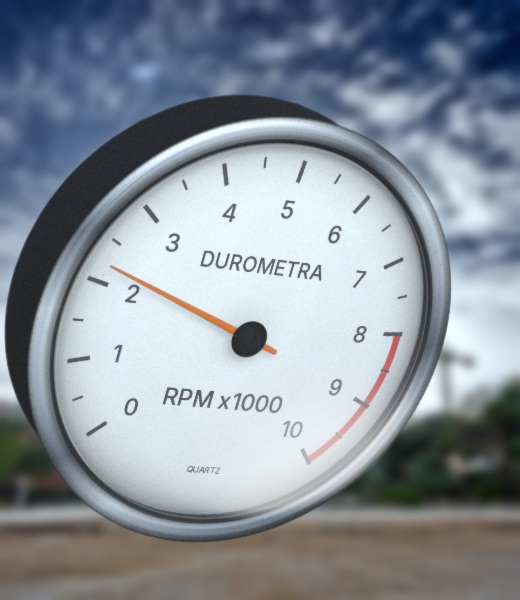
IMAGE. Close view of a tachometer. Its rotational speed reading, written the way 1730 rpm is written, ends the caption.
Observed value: 2250 rpm
